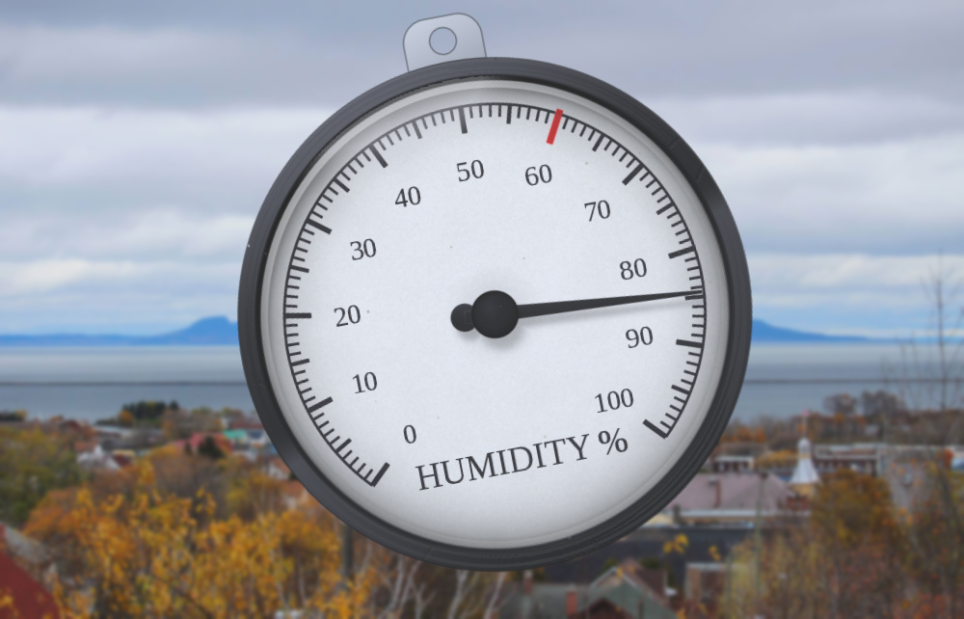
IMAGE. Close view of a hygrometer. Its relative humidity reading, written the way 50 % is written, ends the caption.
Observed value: 84.5 %
